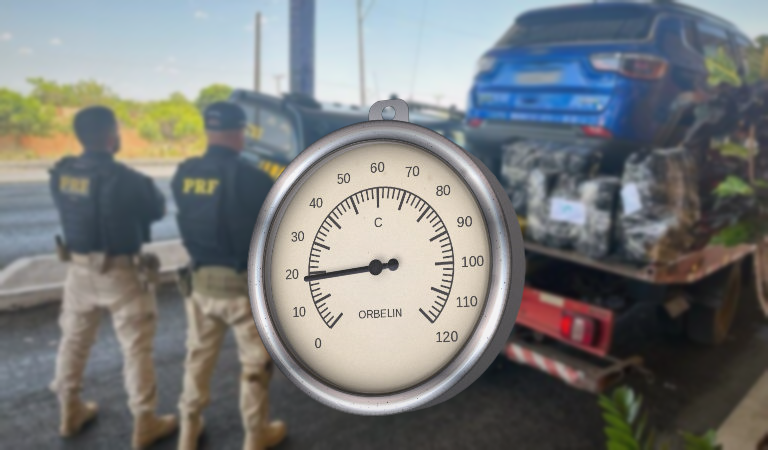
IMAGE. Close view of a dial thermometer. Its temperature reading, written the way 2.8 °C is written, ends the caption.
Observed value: 18 °C
